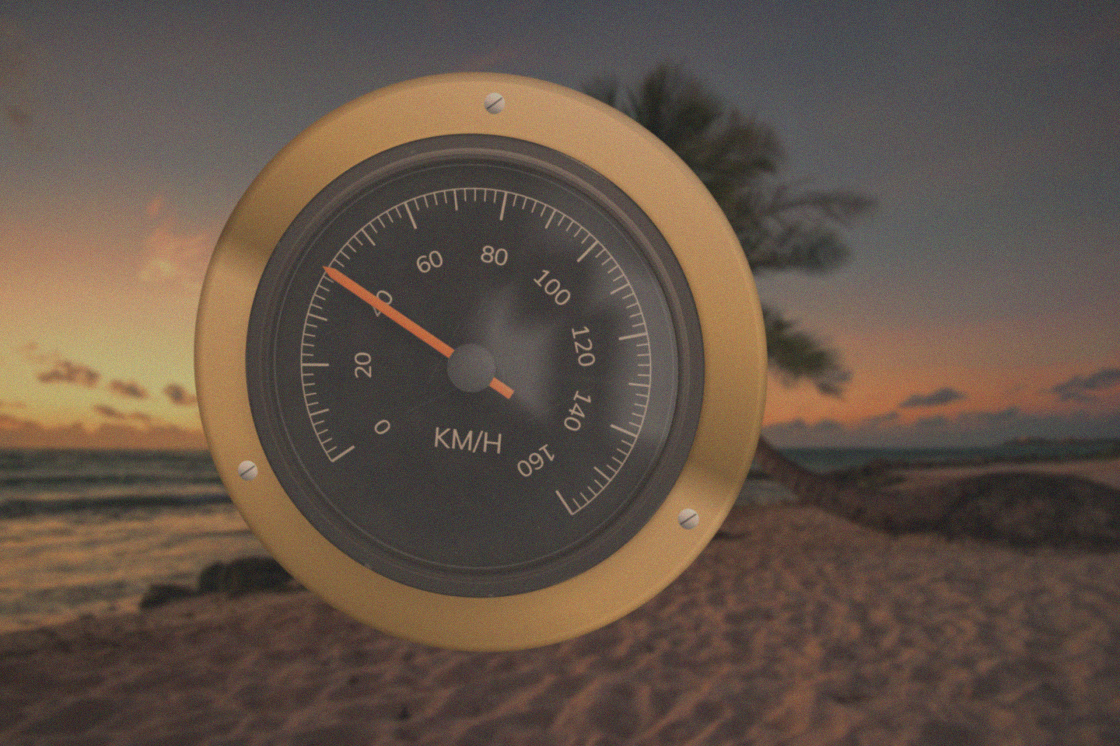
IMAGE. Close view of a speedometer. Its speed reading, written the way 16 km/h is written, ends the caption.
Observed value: 40 km/h
